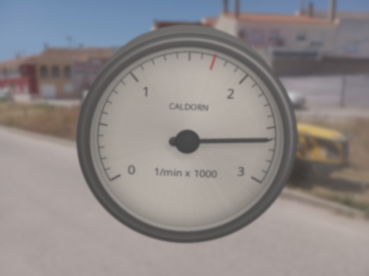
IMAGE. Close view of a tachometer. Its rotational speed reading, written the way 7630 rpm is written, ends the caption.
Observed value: 2600 rpm
